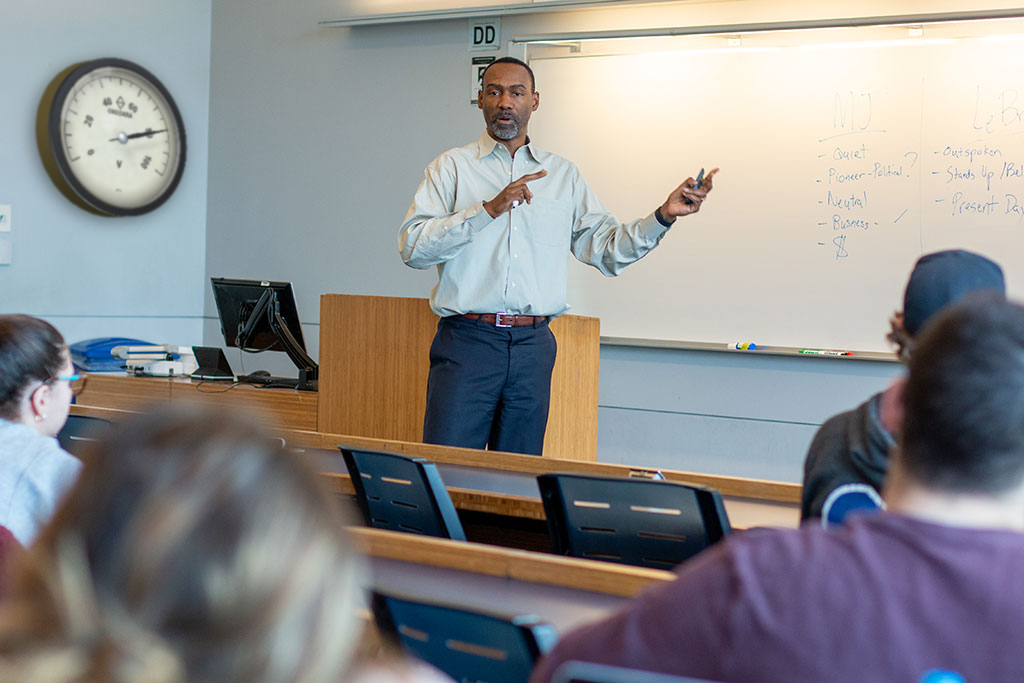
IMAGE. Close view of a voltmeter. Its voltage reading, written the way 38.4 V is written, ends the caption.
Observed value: 80 V
